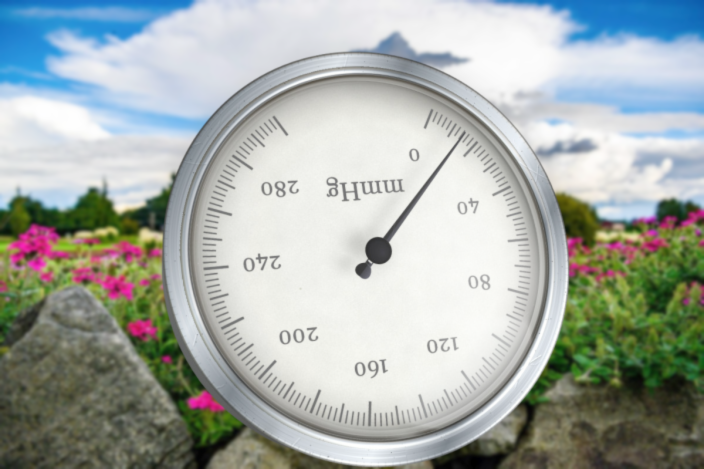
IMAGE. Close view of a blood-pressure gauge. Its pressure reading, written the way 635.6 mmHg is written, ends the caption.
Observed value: 14 mmHg
